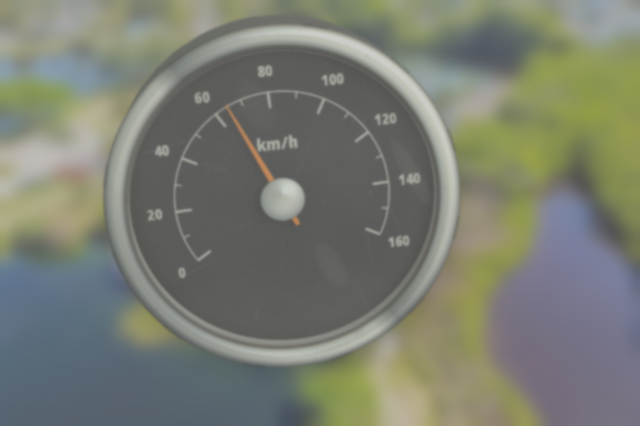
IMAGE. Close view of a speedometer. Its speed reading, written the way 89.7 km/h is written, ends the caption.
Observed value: 65 km/h
